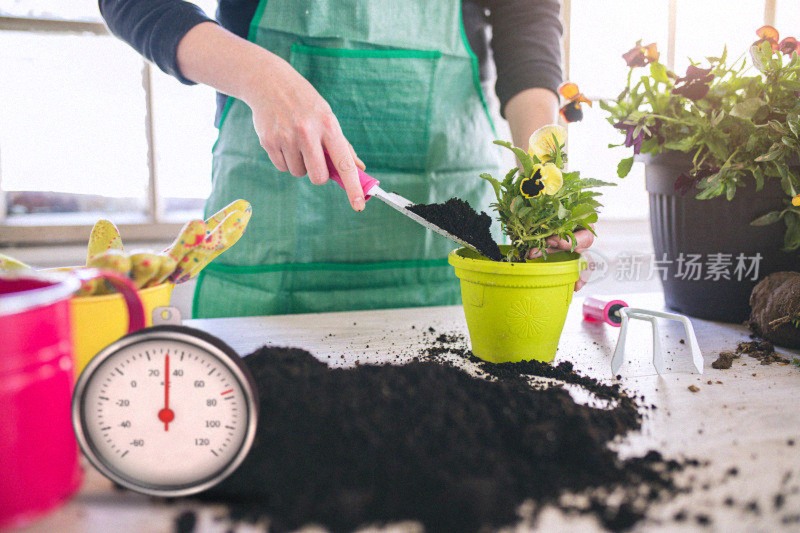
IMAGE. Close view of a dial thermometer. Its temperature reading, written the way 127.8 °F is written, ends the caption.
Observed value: 32 °F
